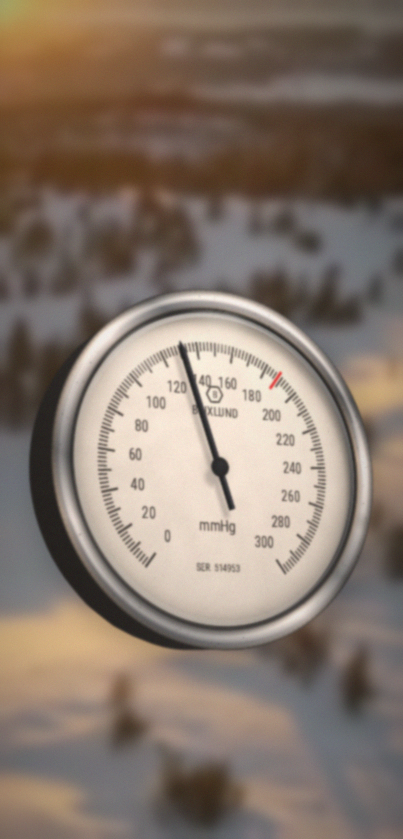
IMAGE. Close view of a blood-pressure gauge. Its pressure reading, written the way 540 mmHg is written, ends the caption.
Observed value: 130 mmHg
